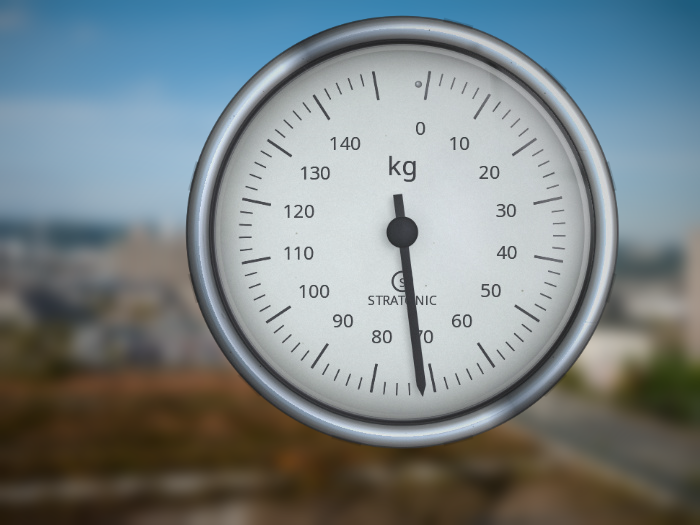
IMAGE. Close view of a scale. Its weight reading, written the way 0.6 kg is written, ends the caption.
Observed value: 72 kg
